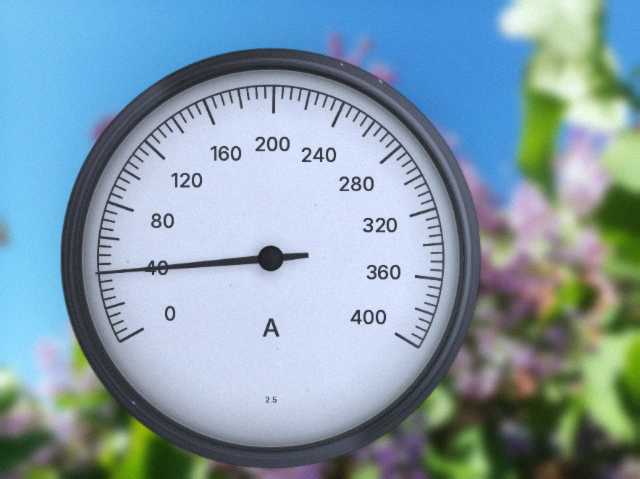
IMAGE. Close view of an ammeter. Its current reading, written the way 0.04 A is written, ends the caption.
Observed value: 40 A
